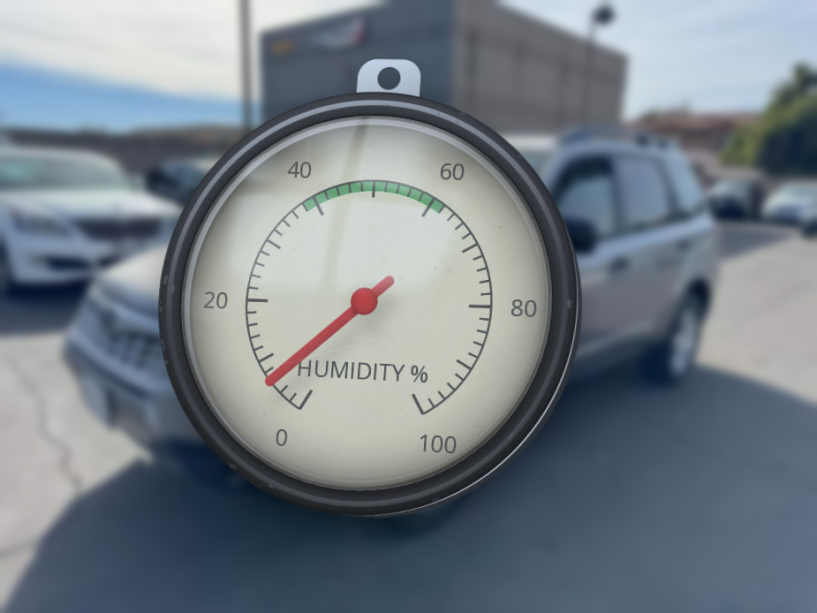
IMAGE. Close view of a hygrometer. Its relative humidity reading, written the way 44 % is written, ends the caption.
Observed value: 6 %
